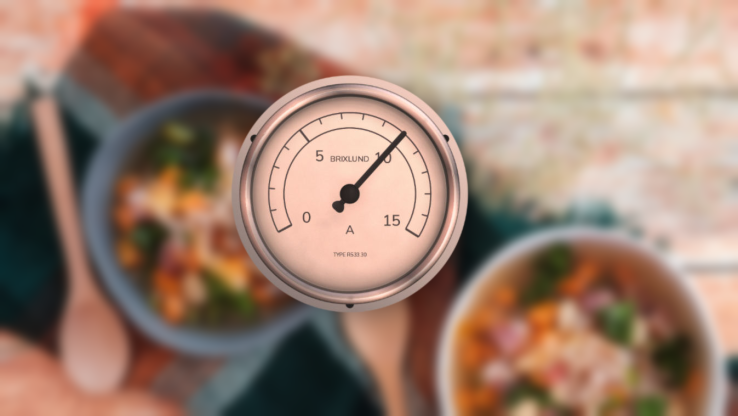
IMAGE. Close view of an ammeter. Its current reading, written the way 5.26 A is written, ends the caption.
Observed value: 10 A
